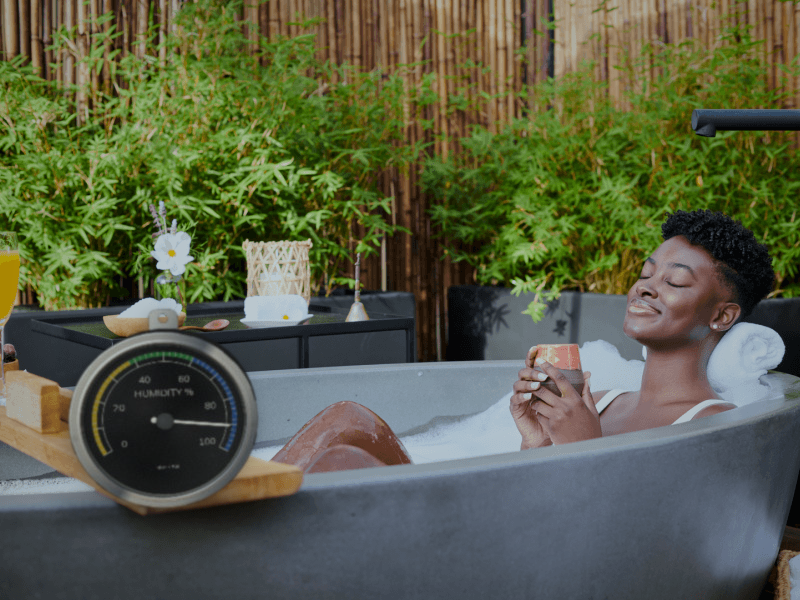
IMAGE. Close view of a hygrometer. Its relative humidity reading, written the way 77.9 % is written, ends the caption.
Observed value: 90 %
